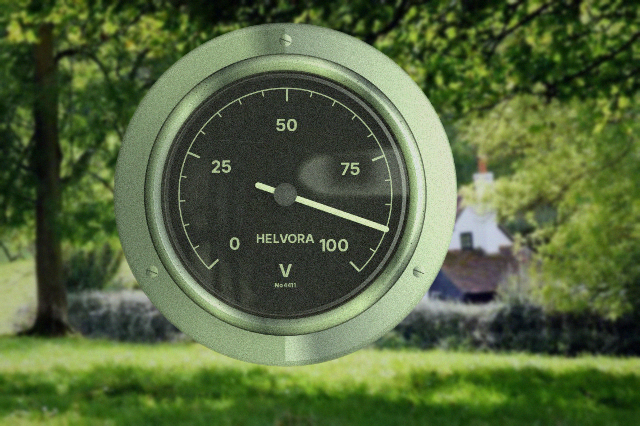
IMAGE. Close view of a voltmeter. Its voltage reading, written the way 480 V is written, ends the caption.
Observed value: 90 V
